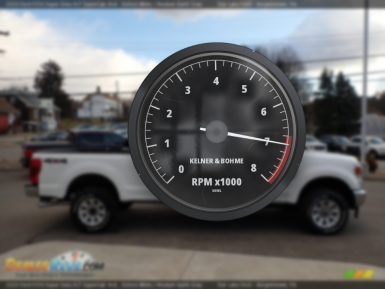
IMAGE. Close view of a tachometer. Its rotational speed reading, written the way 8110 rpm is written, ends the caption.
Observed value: 7000 rpm
